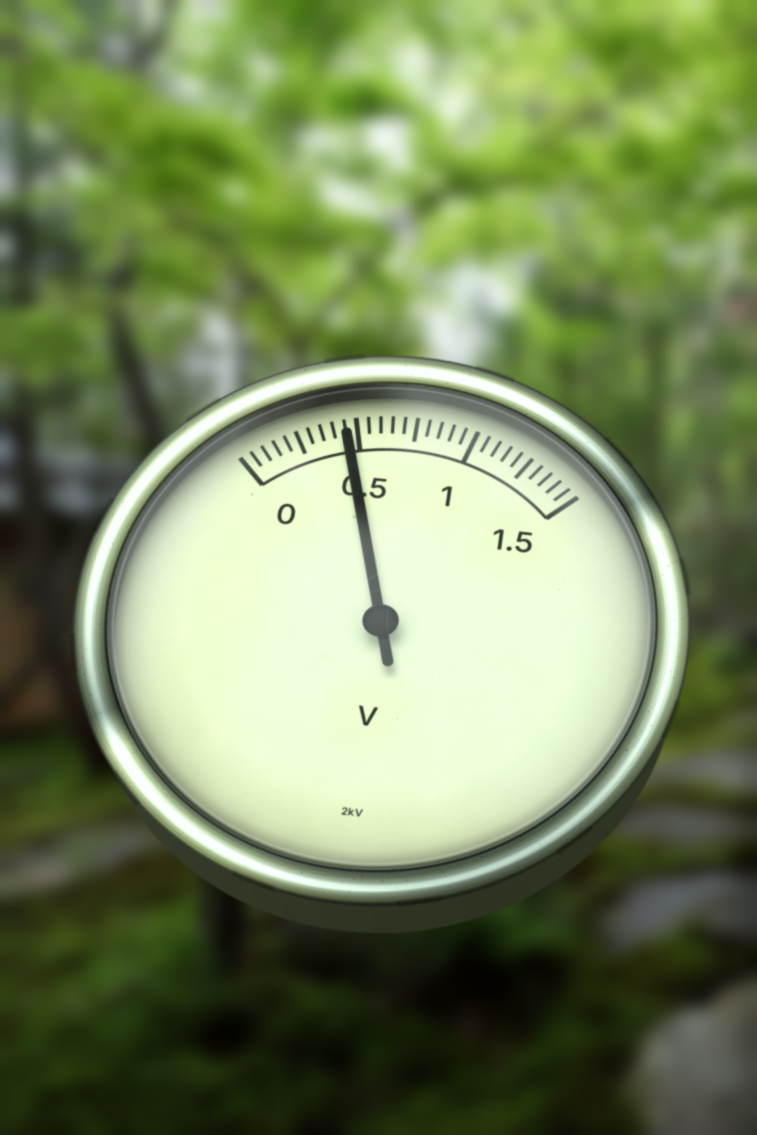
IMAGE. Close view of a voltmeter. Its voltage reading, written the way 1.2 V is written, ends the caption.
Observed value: 0.45 V
